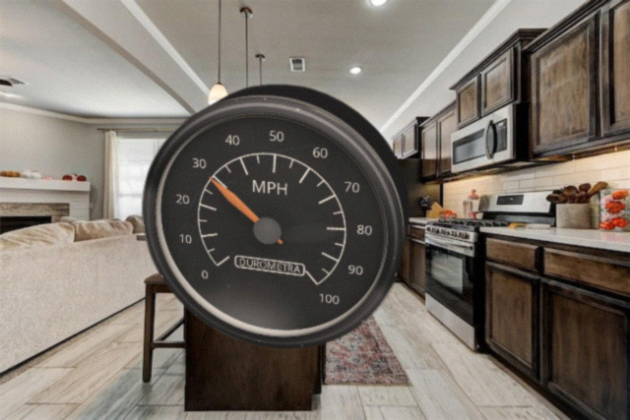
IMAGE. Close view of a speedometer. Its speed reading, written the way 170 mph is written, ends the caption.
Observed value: 30 mph
